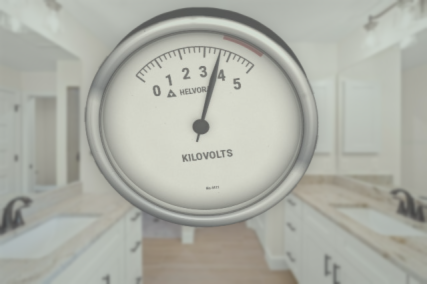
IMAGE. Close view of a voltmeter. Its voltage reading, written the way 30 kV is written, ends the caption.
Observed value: 3.6 kV
